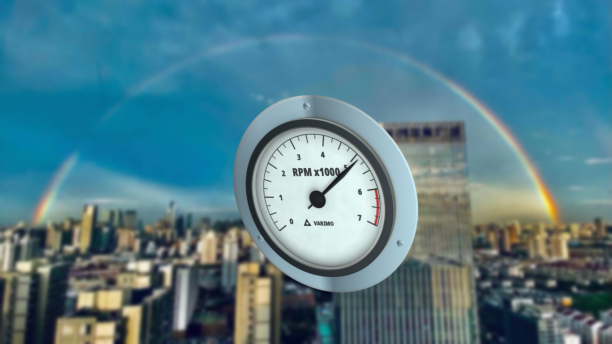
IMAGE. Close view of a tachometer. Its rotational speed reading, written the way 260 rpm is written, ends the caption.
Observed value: 5125 rpm
